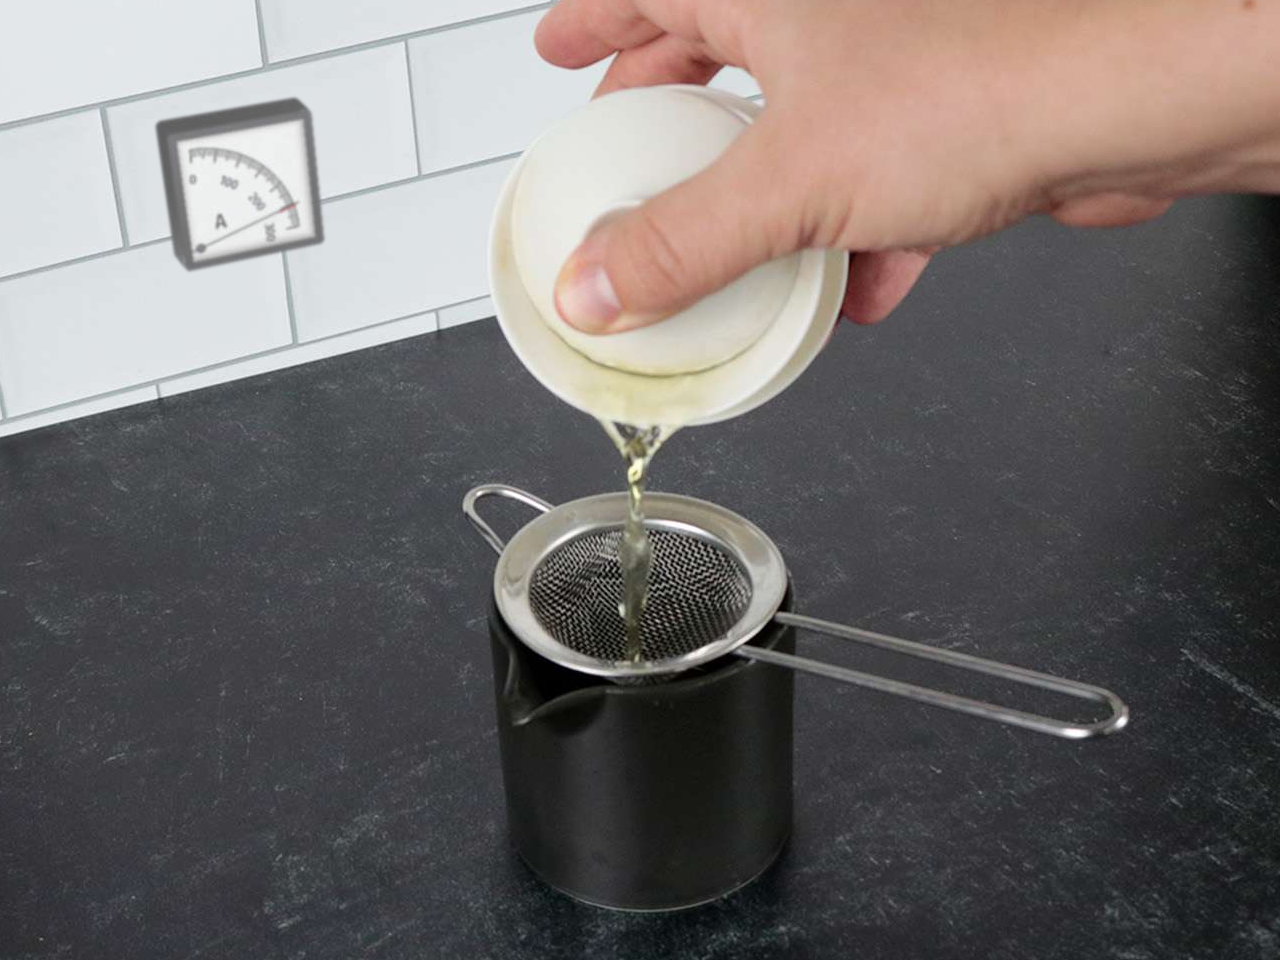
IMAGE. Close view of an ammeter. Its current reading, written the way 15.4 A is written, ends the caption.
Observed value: 250 A
